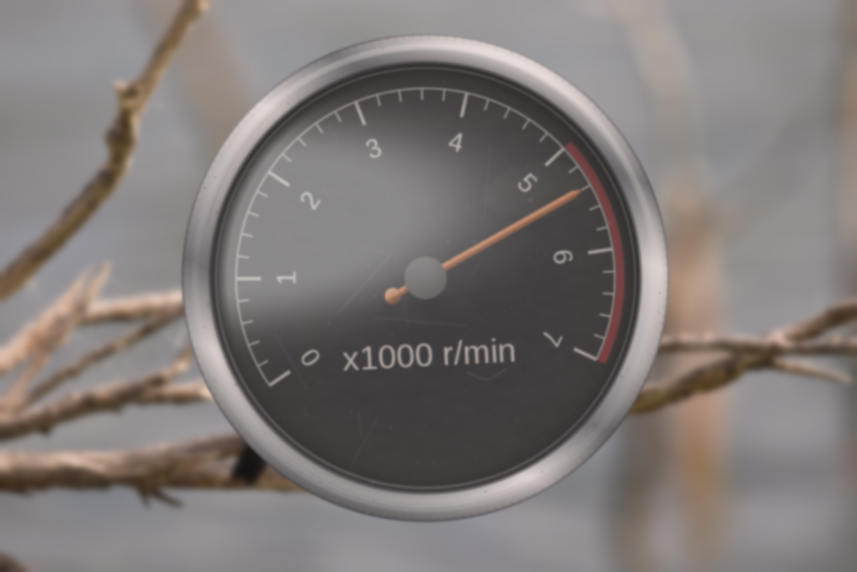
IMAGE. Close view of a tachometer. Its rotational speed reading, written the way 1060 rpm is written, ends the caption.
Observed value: 5400 rpm
